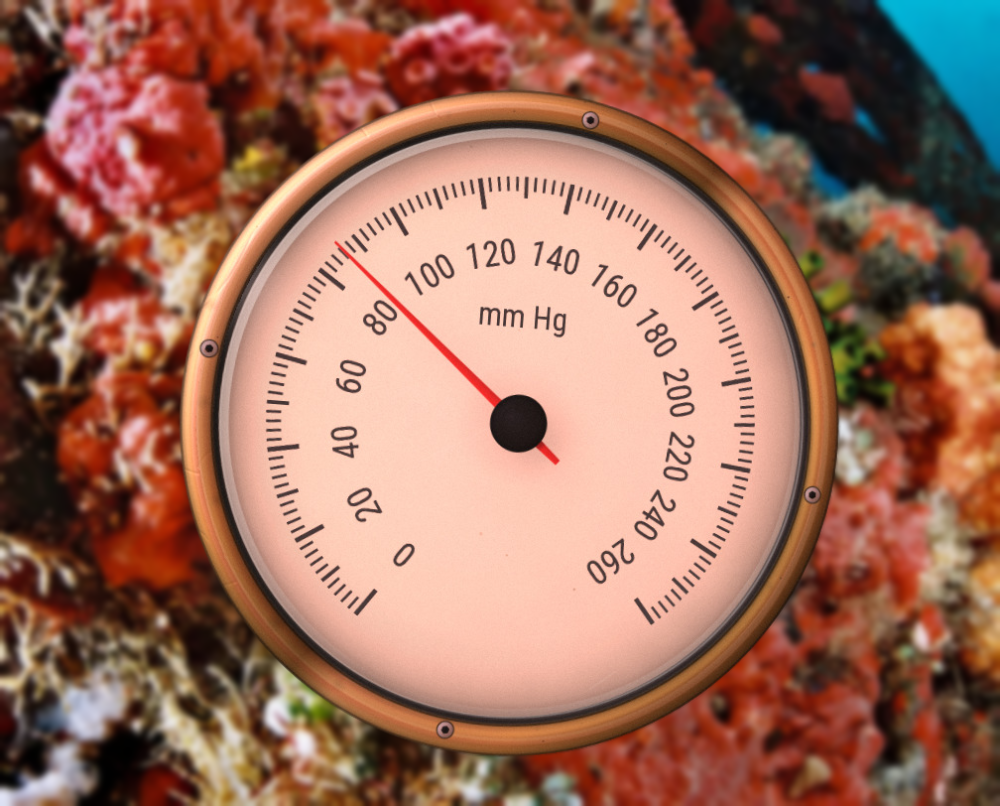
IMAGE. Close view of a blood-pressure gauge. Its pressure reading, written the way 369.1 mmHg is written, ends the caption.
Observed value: 86 mmHg
